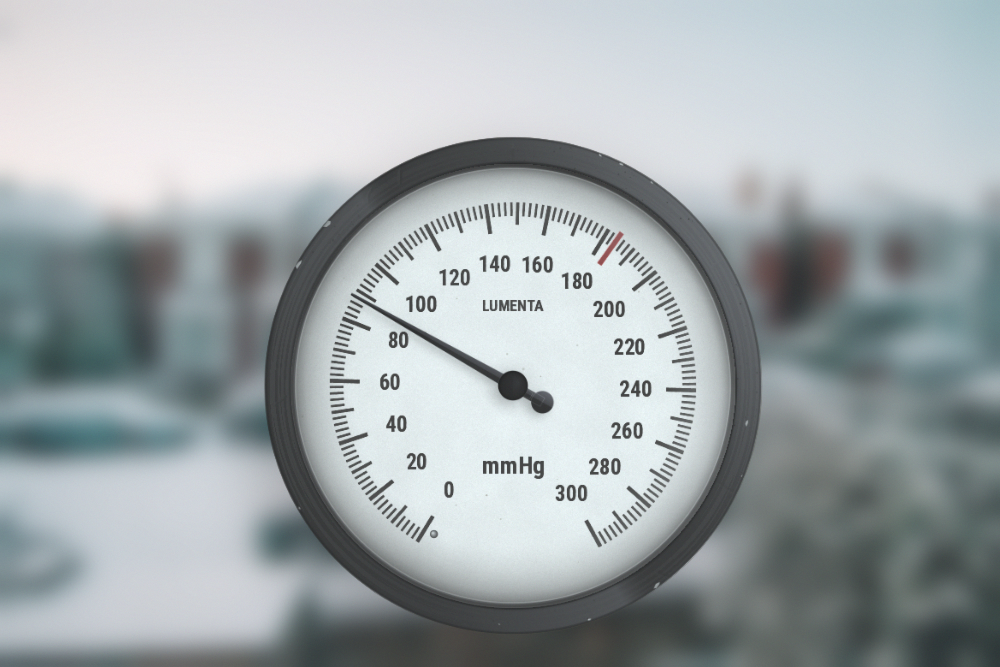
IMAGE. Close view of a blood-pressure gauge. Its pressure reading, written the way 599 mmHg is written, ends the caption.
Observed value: 88 mmHg
